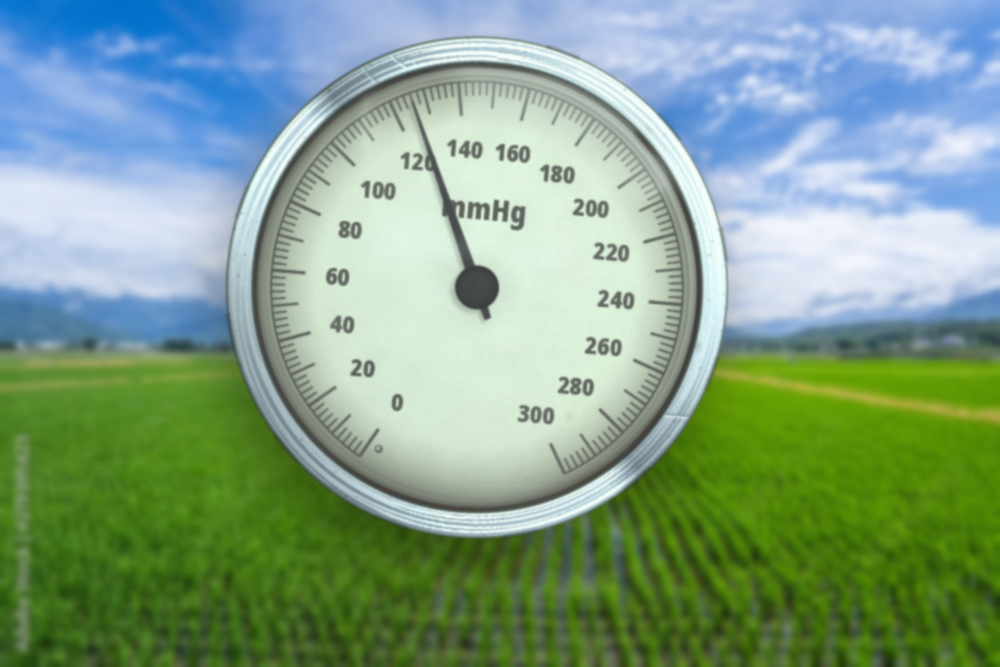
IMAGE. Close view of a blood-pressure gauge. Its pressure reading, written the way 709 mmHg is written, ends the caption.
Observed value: 126 mmHg
